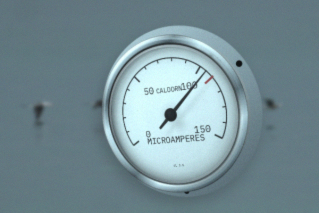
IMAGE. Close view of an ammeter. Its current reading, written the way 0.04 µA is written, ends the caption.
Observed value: 105 µA
